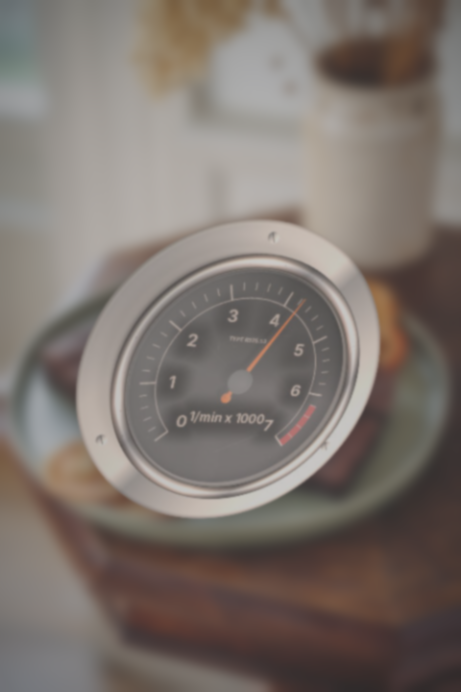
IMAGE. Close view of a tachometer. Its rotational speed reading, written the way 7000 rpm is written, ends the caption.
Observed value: 4200 rpm
